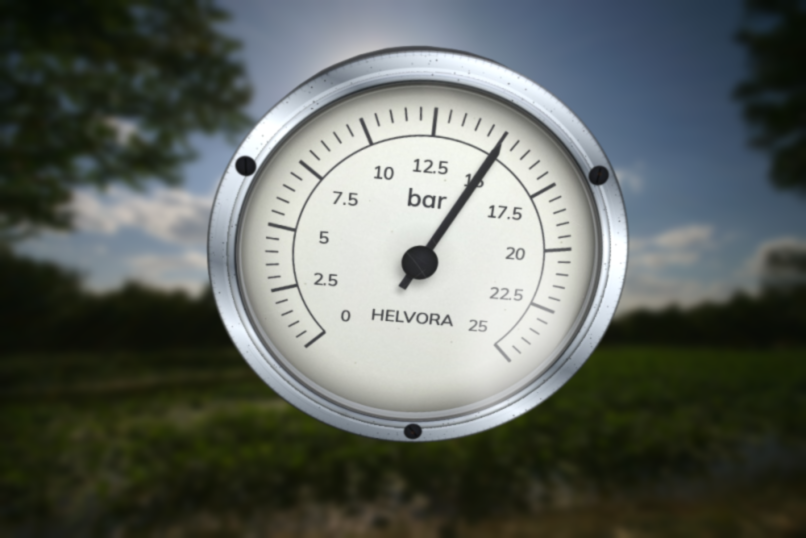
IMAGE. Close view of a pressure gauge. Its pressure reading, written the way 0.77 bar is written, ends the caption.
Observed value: 15 bar
